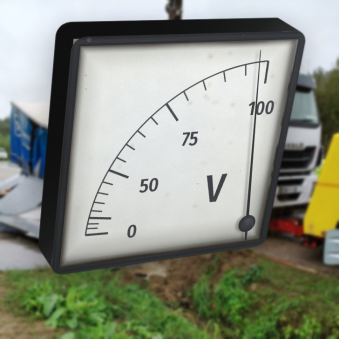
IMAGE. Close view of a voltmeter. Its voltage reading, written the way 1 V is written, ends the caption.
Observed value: 97.5 V
